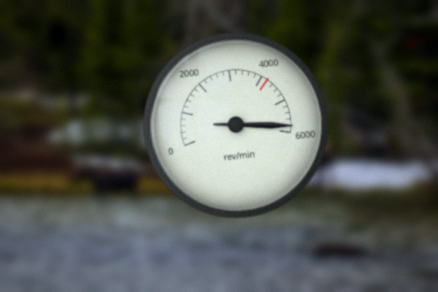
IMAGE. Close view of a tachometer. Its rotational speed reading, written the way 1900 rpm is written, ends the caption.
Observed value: 5800 rpm
